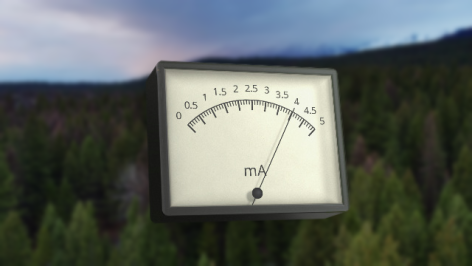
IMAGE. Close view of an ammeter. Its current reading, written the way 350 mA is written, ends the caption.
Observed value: 4 mA
